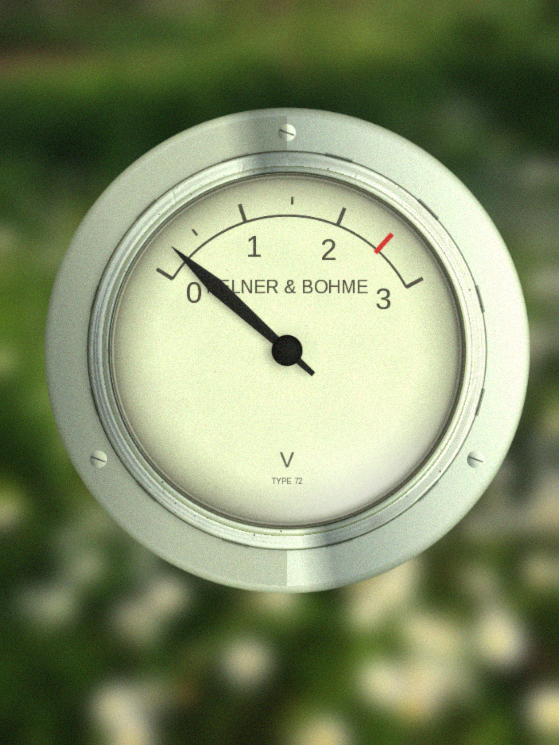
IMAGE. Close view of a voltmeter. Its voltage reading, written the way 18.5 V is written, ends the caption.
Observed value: 0.25 V
